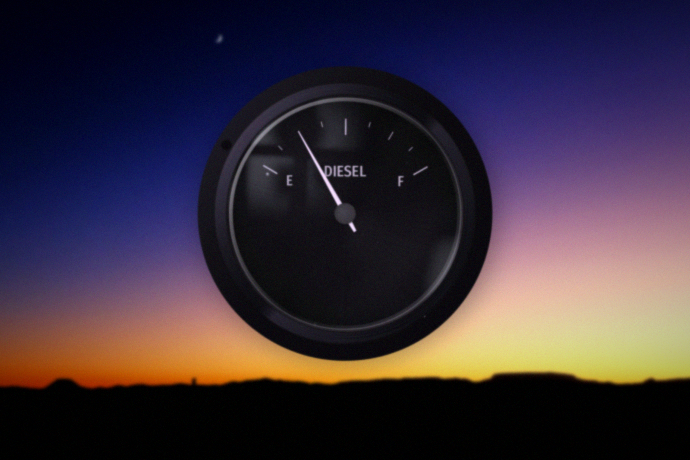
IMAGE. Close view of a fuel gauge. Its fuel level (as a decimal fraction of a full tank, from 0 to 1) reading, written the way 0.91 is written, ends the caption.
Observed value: 0.25
